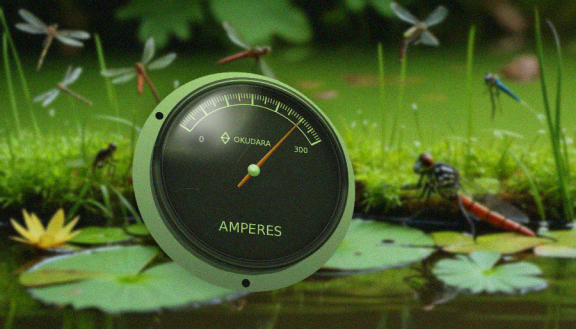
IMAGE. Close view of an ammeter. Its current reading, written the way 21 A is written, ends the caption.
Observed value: 250 A
